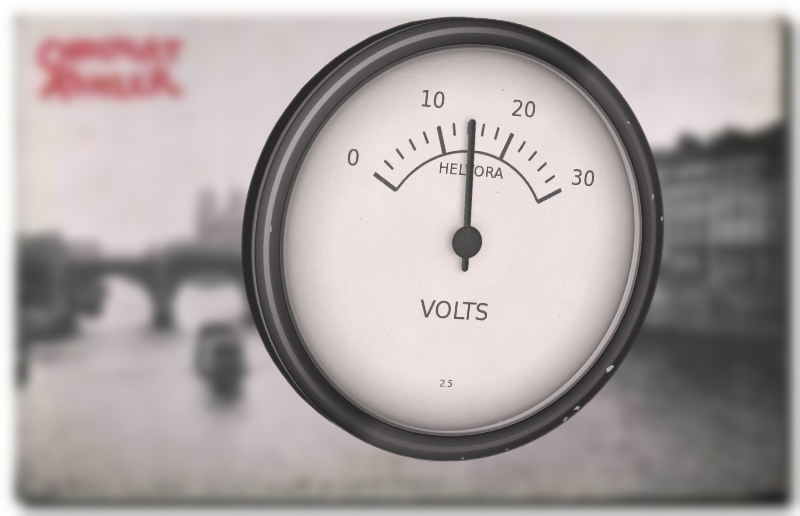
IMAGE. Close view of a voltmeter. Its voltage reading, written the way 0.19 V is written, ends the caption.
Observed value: 14 V
